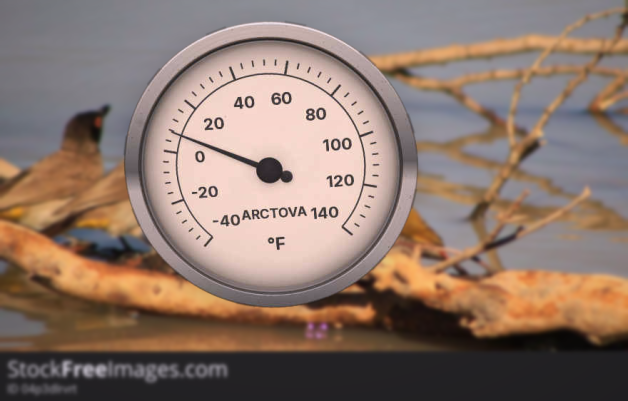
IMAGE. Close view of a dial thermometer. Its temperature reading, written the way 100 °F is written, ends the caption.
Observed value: 8 °F
